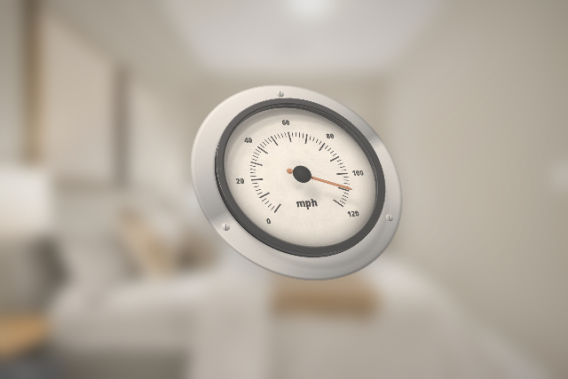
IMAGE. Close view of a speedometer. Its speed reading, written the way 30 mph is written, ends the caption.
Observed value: 110 mph
